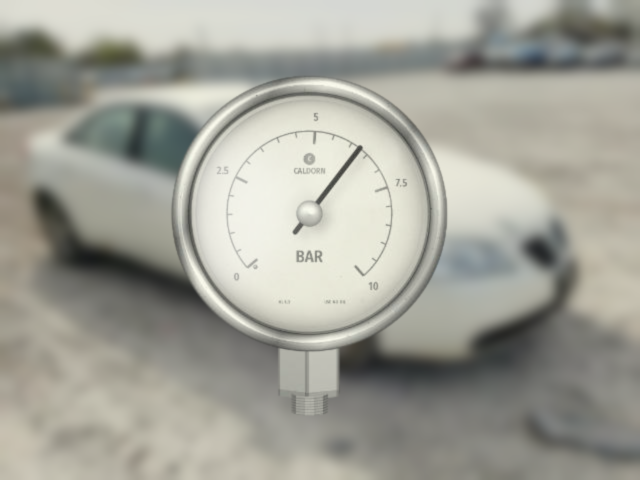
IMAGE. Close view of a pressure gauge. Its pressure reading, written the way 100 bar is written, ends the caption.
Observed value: 6.25 bar
